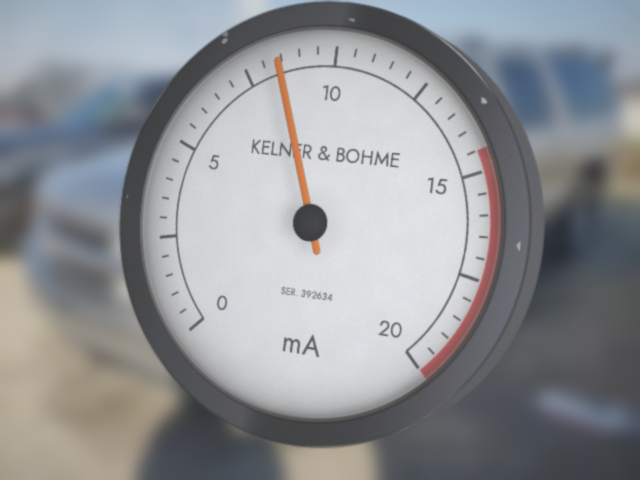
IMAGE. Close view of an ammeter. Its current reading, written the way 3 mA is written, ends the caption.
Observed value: 8.5 mA
